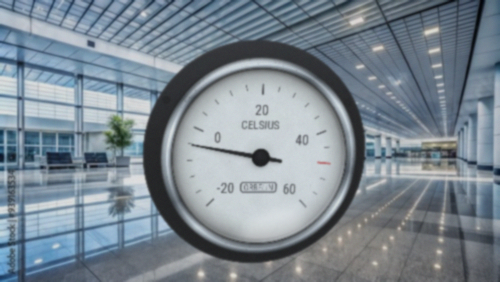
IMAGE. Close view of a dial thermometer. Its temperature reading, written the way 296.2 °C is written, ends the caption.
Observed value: -4 °C
